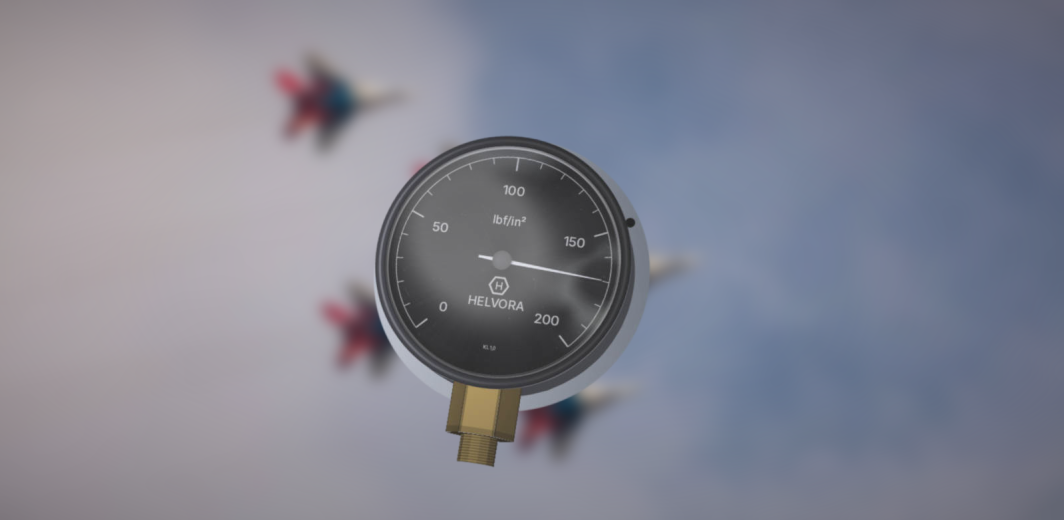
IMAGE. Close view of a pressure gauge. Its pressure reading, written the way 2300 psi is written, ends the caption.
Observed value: 170 psi
